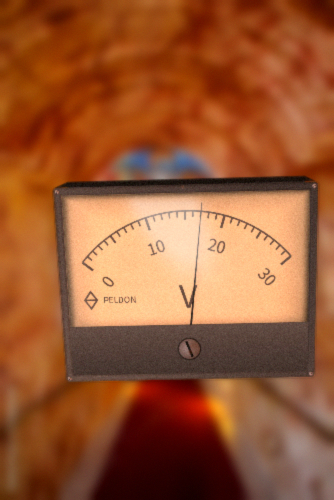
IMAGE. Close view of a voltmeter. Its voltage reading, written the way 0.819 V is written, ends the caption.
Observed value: 17 V
